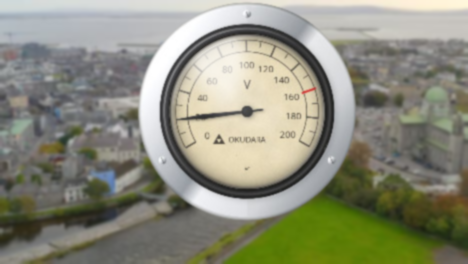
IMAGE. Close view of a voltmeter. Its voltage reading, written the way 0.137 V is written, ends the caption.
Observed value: 20 V
